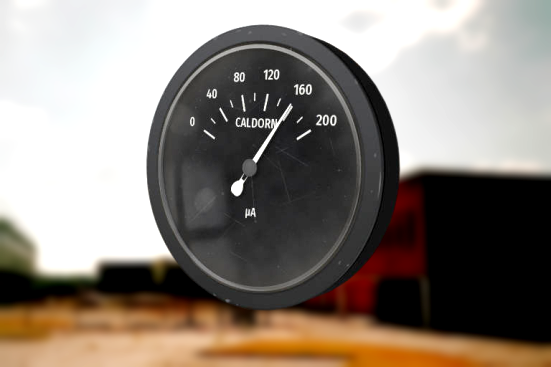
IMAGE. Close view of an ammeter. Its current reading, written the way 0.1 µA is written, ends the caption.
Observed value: 160 µA
